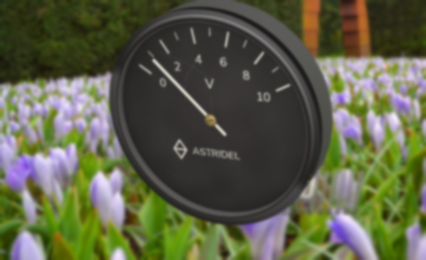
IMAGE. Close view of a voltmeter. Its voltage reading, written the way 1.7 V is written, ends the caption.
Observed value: 1 V
